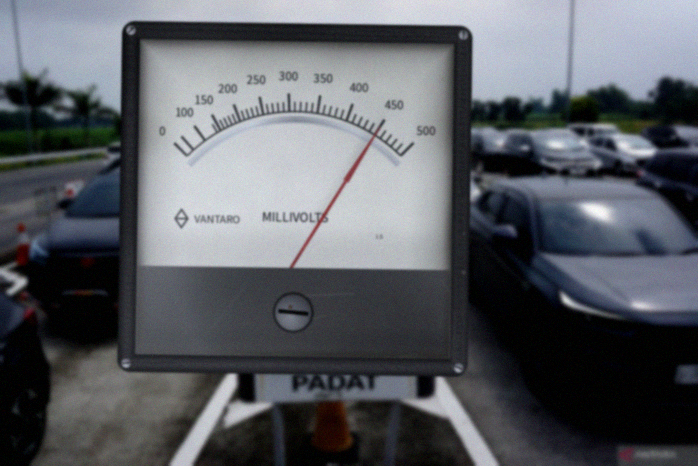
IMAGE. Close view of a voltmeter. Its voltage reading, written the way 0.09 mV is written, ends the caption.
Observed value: 450 mV
